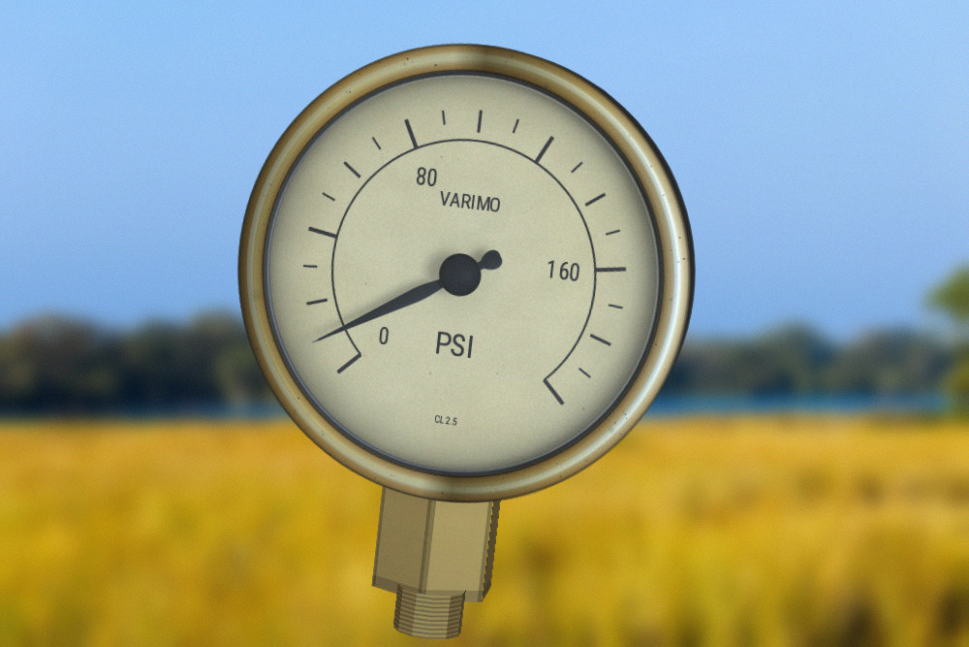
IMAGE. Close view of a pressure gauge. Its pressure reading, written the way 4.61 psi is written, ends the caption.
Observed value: 10 psi
